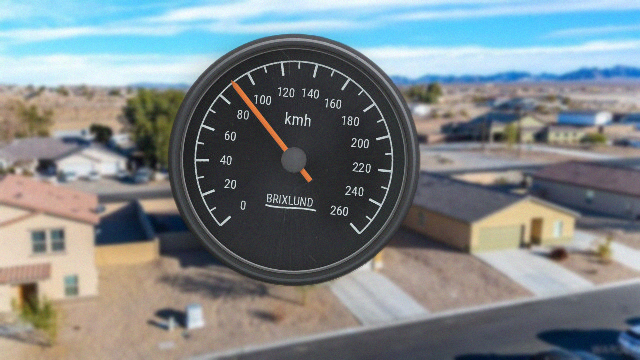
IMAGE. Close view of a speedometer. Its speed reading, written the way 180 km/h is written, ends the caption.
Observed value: 90 km/h
